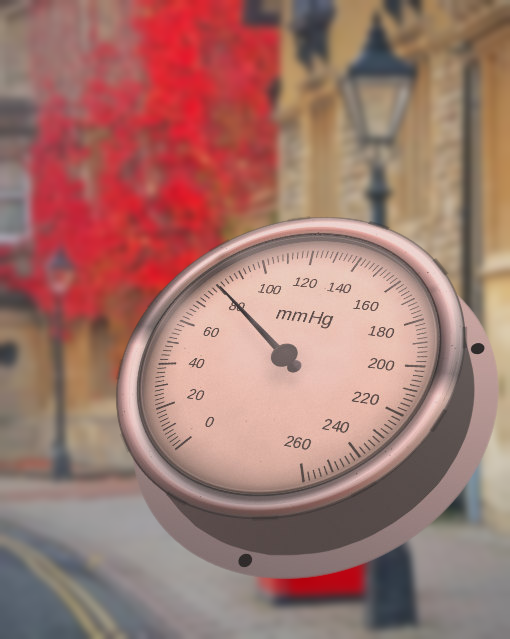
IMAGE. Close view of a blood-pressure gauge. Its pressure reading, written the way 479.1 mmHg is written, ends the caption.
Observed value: 80 mmHg
